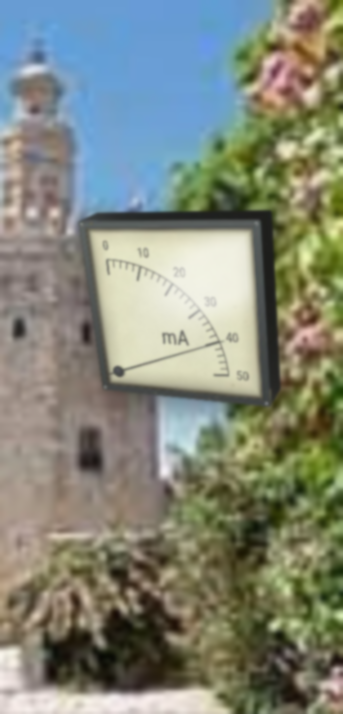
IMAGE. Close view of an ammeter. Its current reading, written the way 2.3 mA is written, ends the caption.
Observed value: 40 mA
